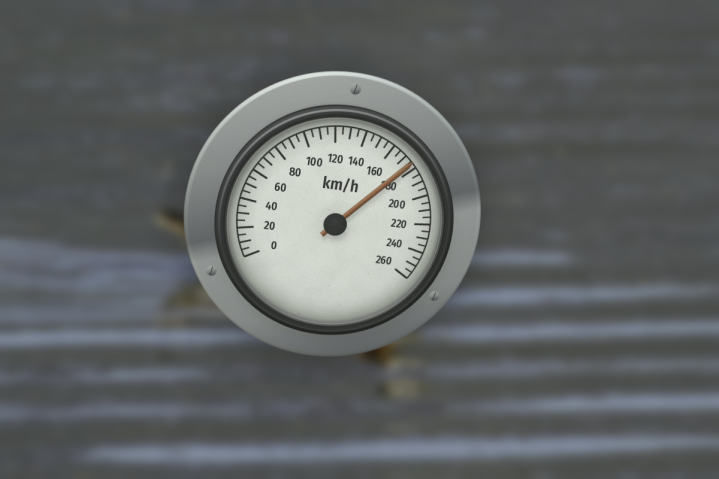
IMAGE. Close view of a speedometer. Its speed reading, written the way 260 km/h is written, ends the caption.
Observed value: 175 km/h
